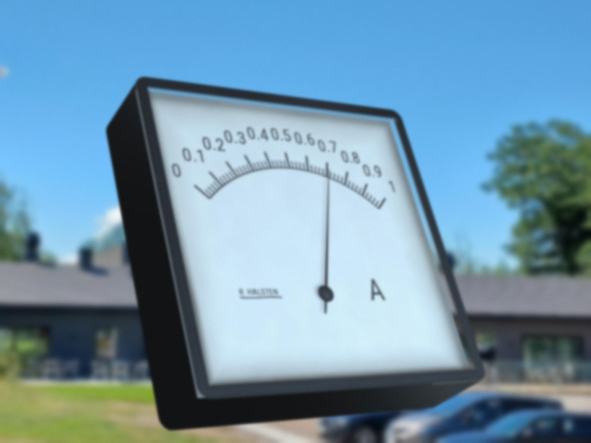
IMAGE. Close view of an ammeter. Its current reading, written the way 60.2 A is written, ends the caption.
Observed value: 0.7 A
